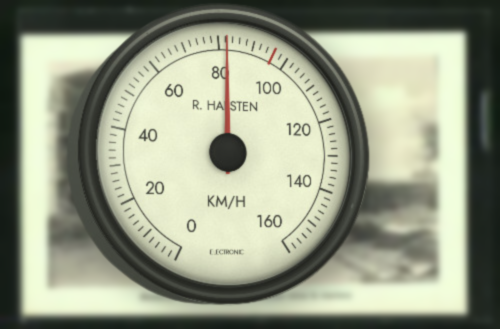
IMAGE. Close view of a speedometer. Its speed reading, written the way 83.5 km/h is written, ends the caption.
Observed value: 82 km/h
